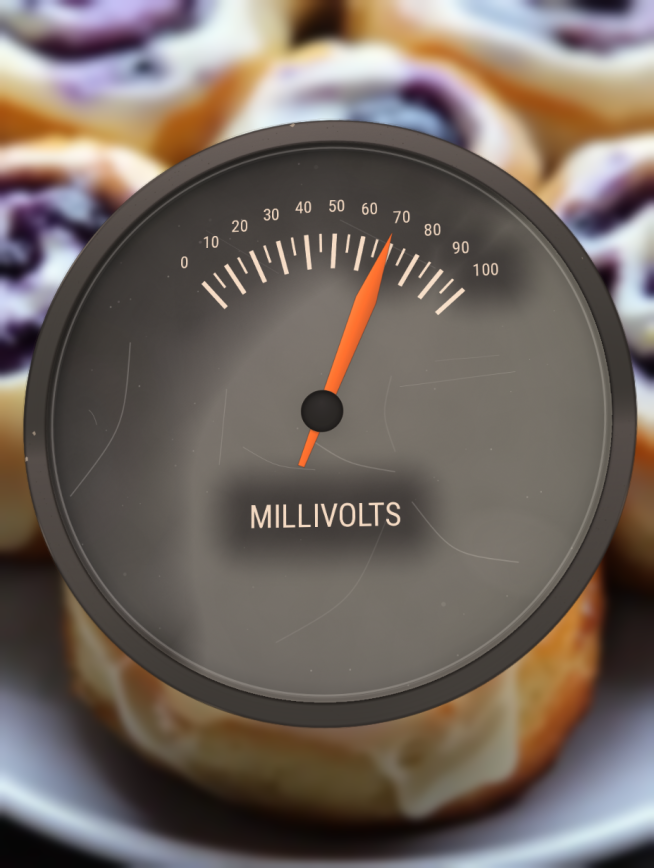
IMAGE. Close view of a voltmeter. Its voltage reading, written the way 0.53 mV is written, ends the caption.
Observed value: 70 mV
